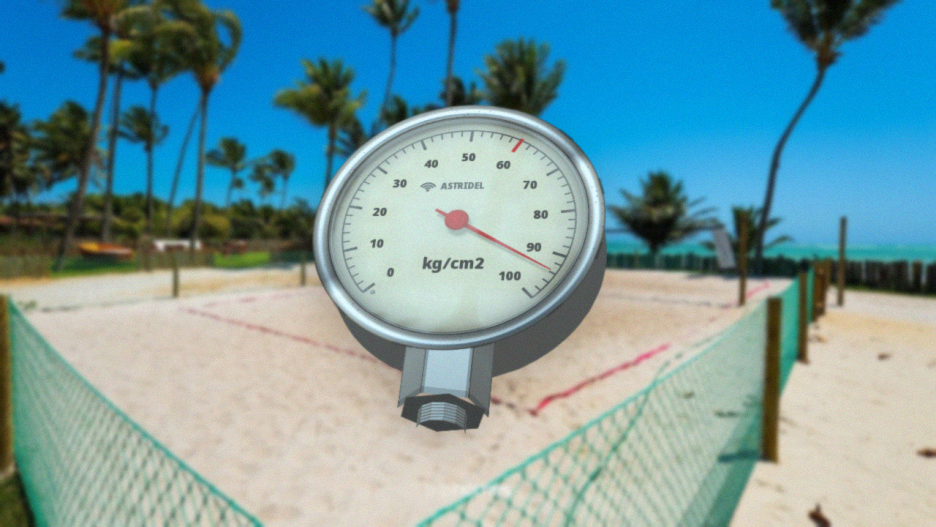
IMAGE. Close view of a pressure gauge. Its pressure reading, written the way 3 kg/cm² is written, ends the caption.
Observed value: 94 kg/cm²
